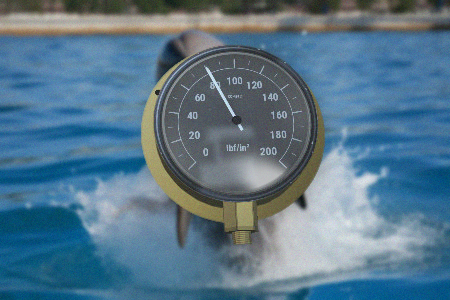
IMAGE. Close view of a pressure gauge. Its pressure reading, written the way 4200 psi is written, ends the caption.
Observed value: 80 psi
